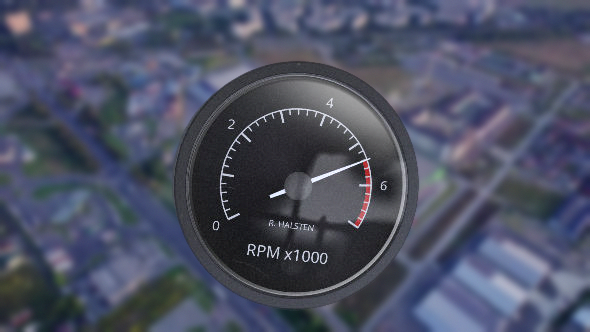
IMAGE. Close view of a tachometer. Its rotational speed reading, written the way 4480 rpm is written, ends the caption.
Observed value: 5400 rpm
